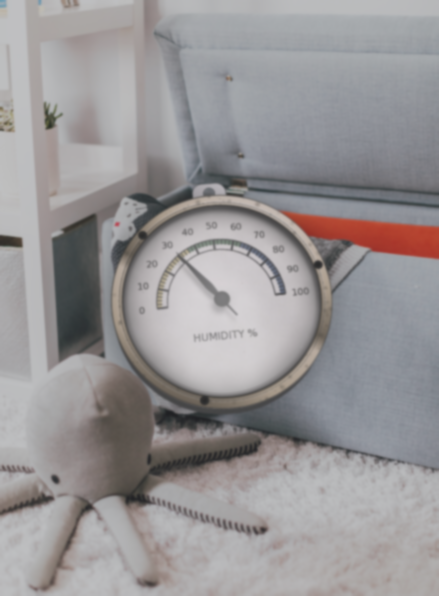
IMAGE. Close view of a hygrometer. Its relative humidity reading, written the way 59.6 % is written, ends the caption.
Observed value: 30 %
